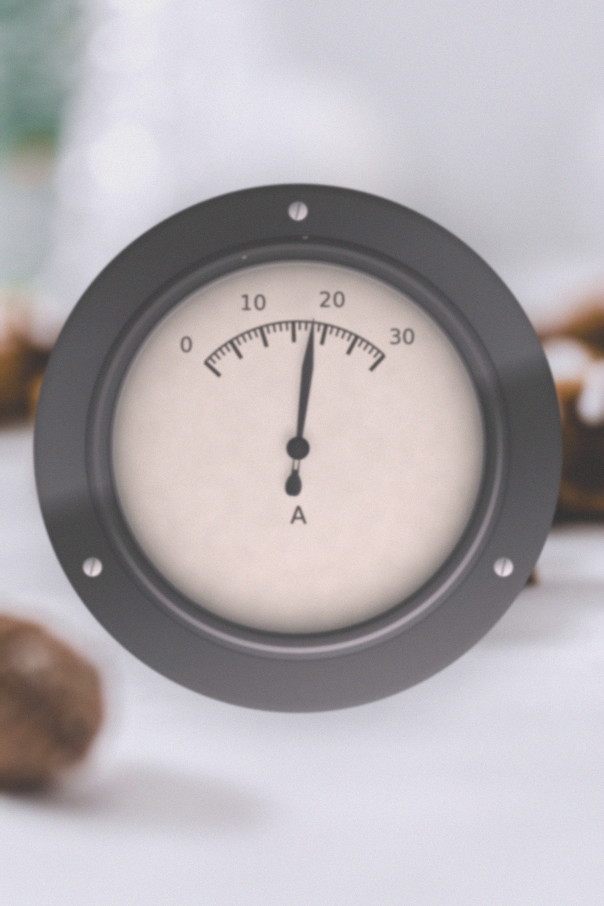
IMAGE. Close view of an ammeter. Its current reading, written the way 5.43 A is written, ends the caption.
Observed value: 18 A
